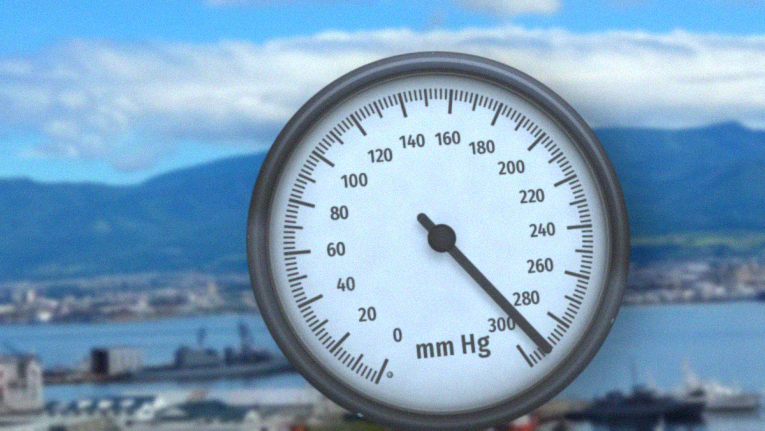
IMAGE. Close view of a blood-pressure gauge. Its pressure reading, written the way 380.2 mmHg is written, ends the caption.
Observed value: 292 mmHg
